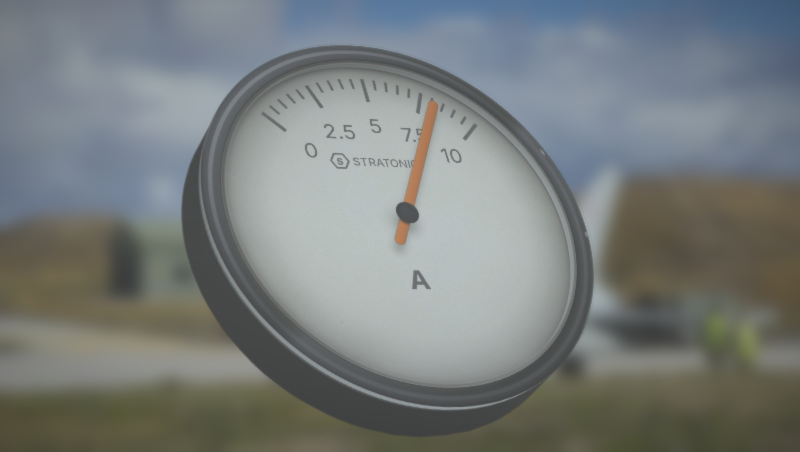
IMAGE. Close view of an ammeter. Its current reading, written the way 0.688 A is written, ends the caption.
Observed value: 8 A
